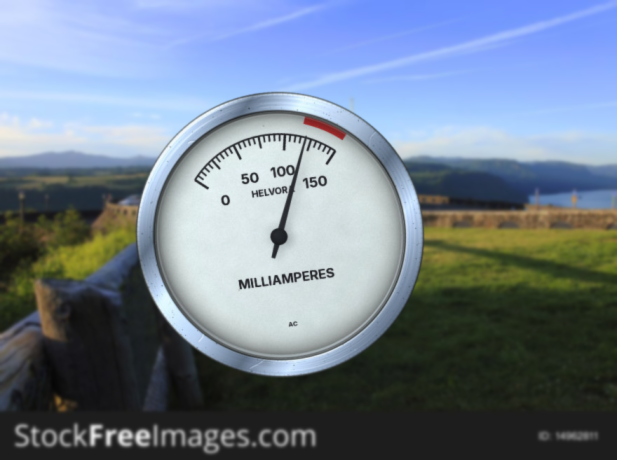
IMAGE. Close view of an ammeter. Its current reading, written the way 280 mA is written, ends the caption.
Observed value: 120 mA
